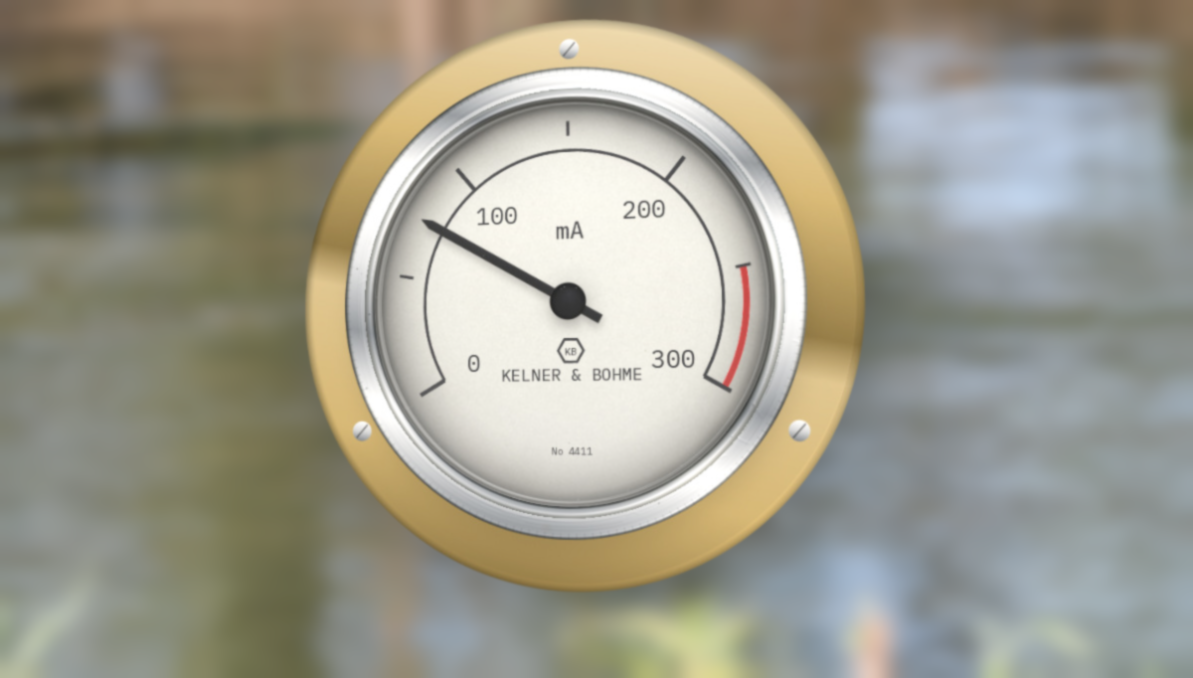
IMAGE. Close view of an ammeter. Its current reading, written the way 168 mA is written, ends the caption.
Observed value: 75 mA
